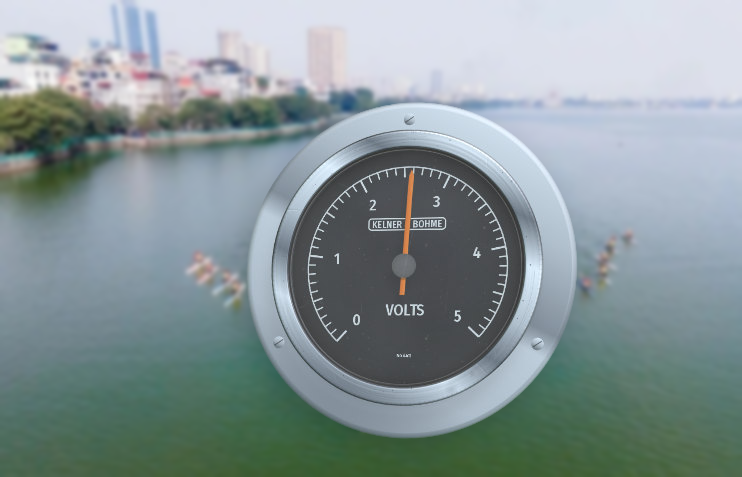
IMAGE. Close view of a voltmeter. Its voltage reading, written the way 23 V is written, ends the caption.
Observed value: 2.6 V
